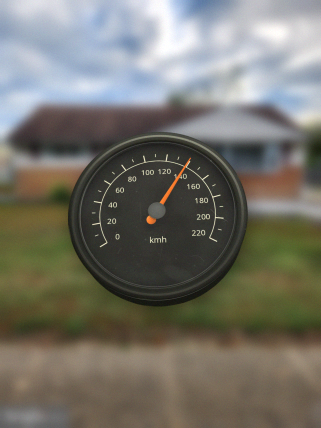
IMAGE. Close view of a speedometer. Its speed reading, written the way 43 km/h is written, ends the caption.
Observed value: 140 km/h
